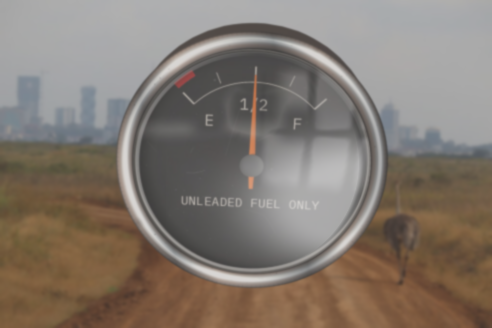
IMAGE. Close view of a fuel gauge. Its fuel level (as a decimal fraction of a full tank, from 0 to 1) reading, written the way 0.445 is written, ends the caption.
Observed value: 0.5
